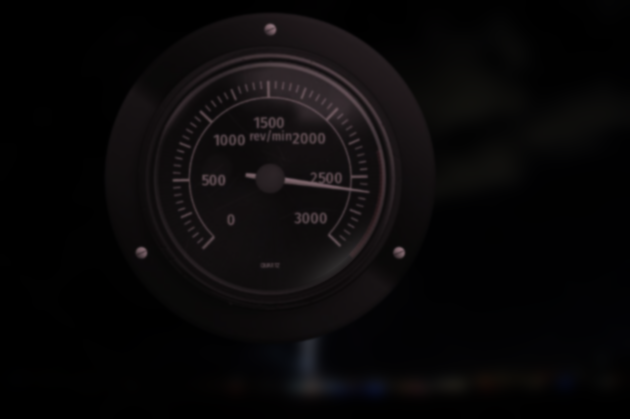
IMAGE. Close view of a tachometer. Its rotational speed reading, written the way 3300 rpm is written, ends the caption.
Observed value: 2600 rpm
